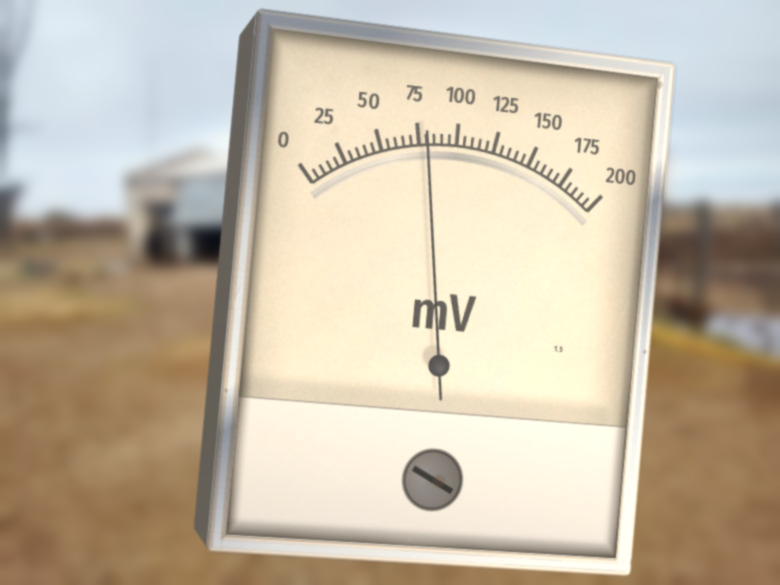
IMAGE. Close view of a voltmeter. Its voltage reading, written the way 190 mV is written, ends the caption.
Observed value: 80 mV
